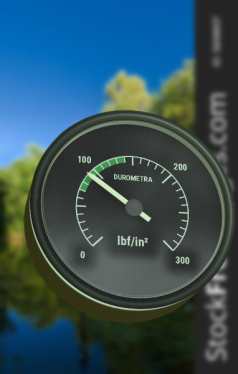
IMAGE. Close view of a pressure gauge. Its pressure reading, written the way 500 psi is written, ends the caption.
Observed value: 90 psi
